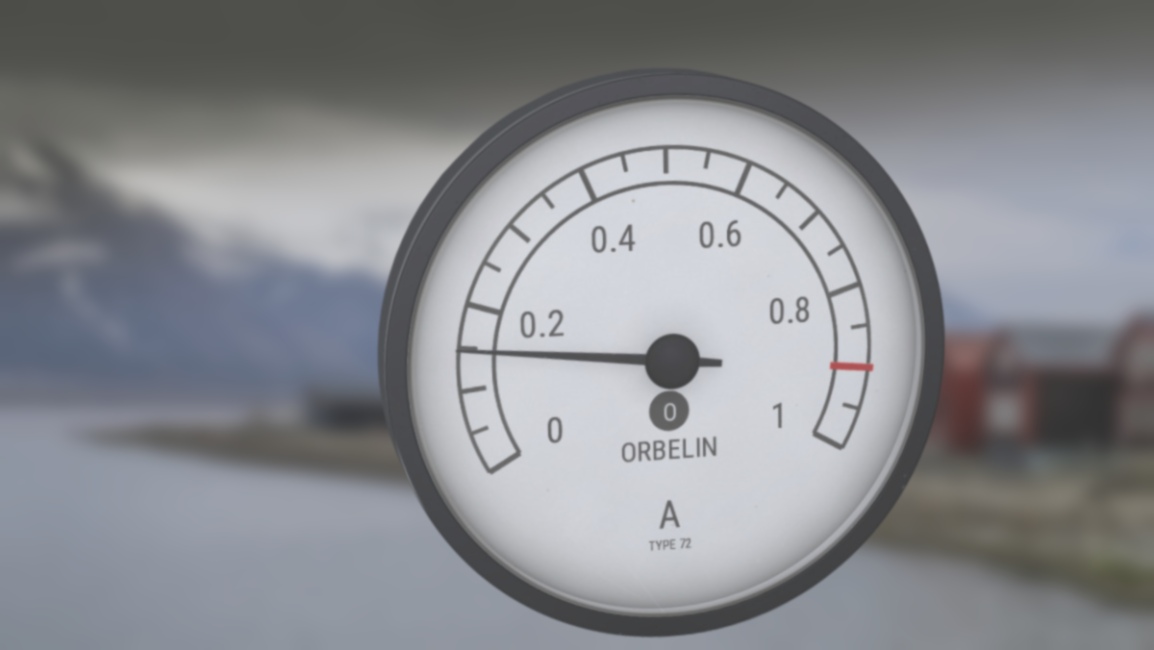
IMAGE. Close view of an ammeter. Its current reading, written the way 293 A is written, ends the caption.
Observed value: 0.15 A
